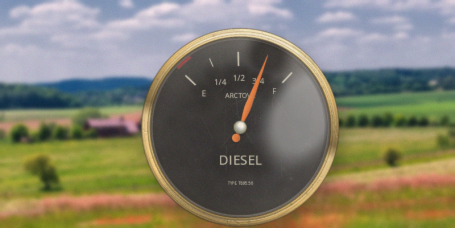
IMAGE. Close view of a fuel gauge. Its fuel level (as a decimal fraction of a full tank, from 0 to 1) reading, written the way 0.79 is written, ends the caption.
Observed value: 0.75
